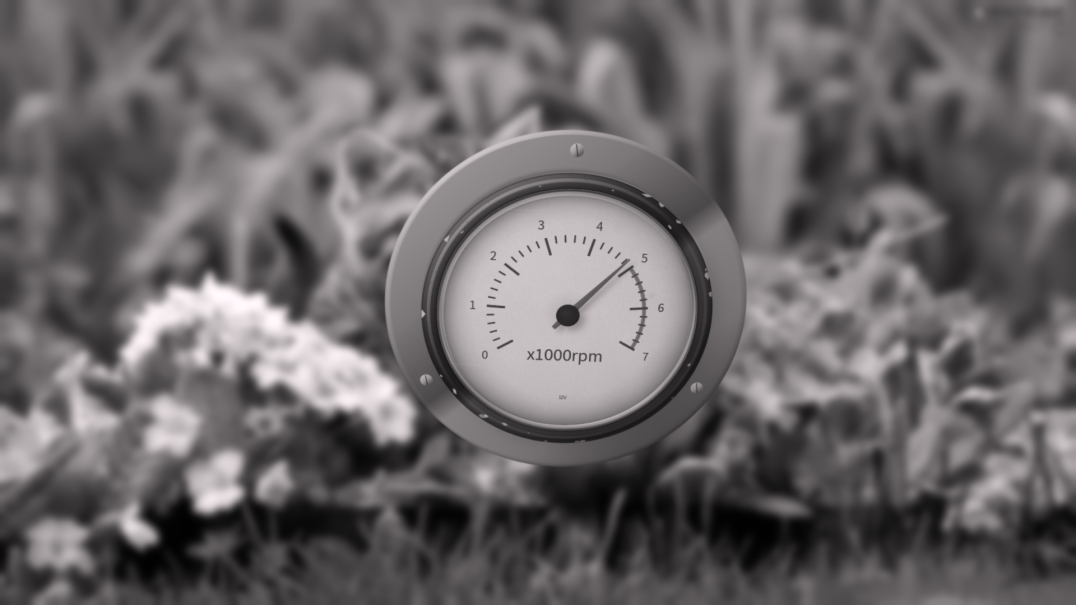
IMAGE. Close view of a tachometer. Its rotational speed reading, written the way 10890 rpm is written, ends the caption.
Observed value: 4800 rpm
